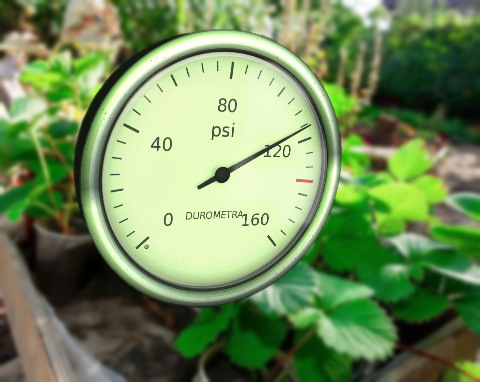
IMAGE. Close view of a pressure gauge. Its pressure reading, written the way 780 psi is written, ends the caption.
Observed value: 115 psi
